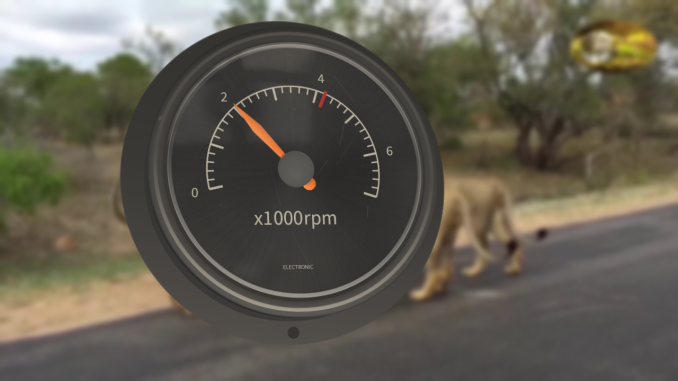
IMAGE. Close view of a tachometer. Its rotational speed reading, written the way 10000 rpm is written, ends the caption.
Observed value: 2000 rpm
